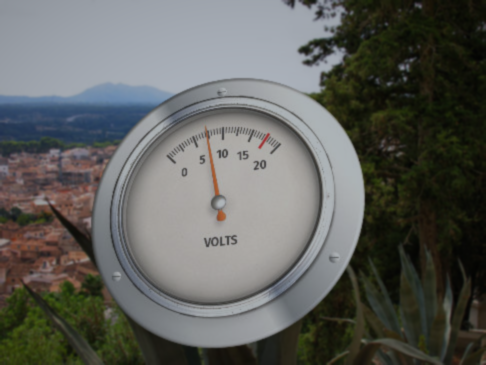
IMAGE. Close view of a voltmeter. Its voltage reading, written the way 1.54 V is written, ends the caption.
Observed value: 7.5 V
